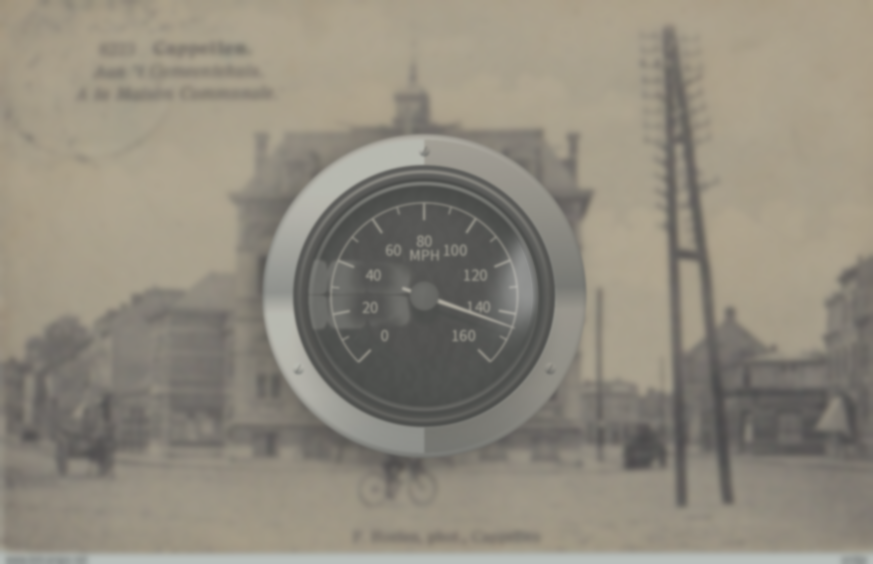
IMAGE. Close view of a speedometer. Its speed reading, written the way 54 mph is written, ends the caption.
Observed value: 145 mph
